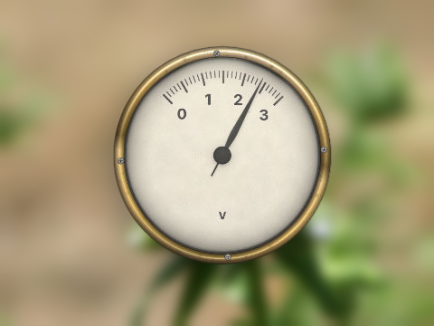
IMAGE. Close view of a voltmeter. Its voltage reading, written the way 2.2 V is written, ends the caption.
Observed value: 2.4 V
